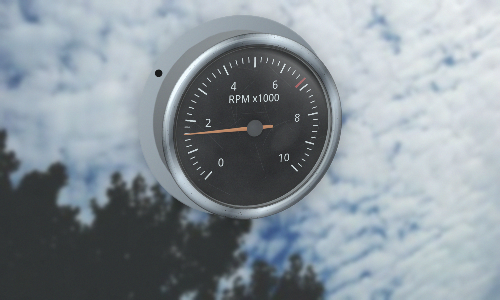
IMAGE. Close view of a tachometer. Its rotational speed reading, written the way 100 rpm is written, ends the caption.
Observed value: 1600 rpm
